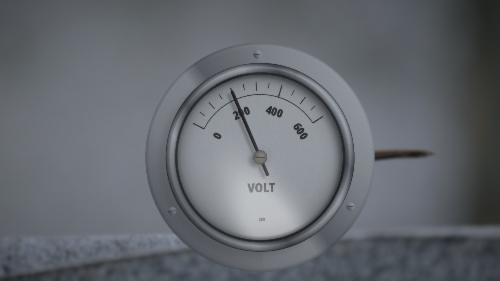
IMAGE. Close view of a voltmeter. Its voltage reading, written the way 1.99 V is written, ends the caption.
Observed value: 200 V
